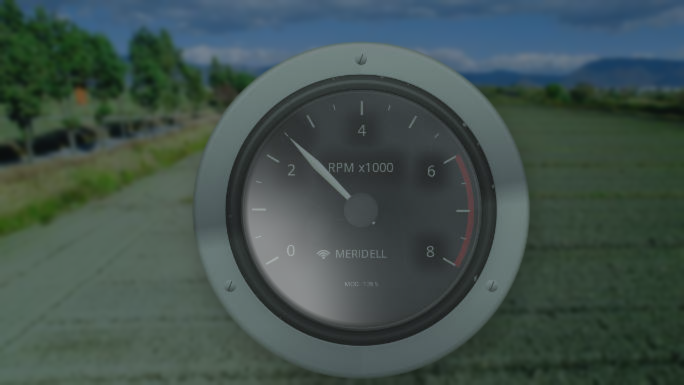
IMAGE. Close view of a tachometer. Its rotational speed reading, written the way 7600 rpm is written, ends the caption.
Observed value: 2500 rpm
